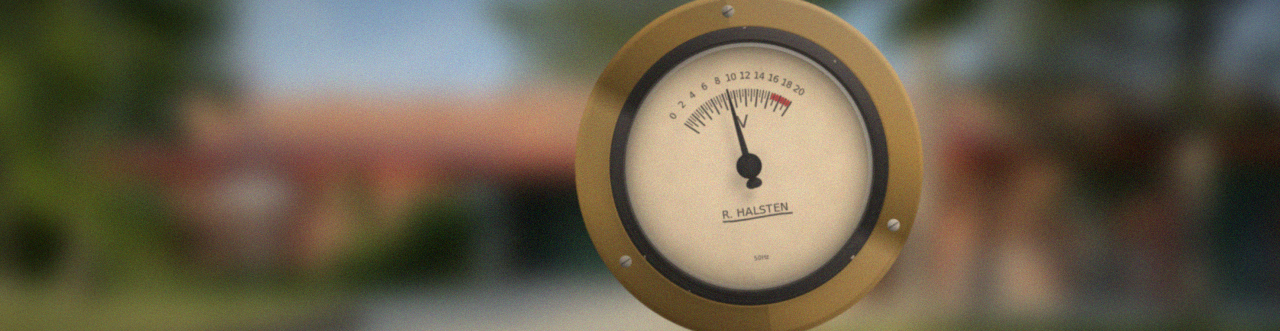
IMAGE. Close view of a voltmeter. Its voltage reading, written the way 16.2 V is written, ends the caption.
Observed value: 9 V
